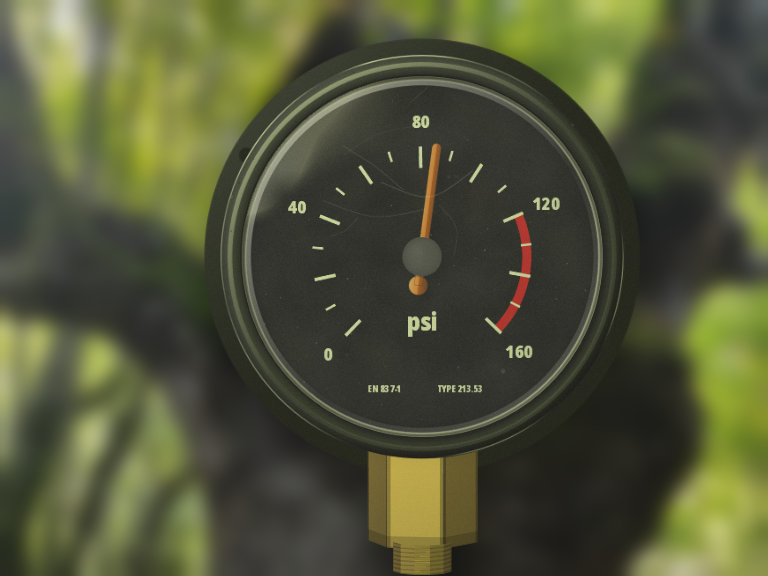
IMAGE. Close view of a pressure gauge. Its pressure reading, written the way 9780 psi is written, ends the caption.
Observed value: 85 psi
